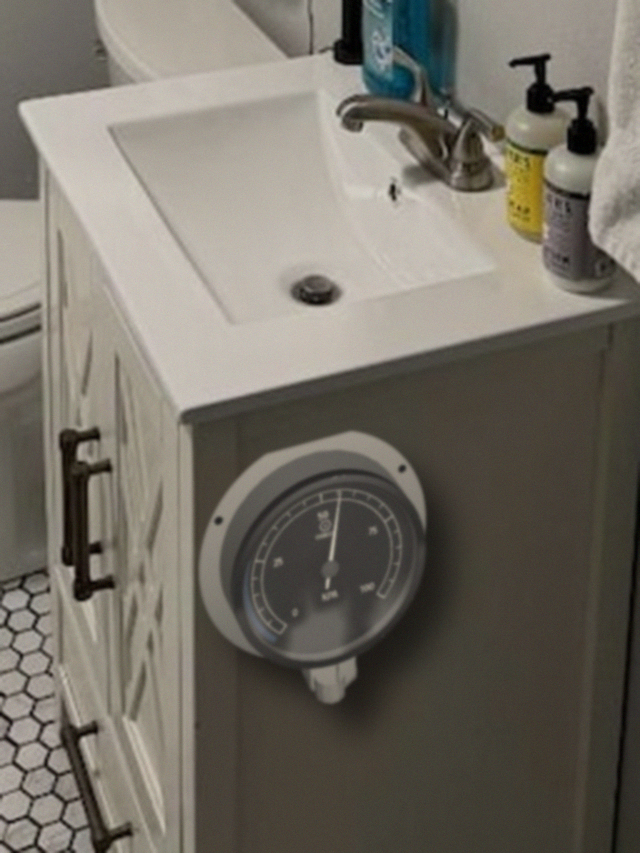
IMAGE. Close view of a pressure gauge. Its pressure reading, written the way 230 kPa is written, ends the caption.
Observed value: 55 kPa
